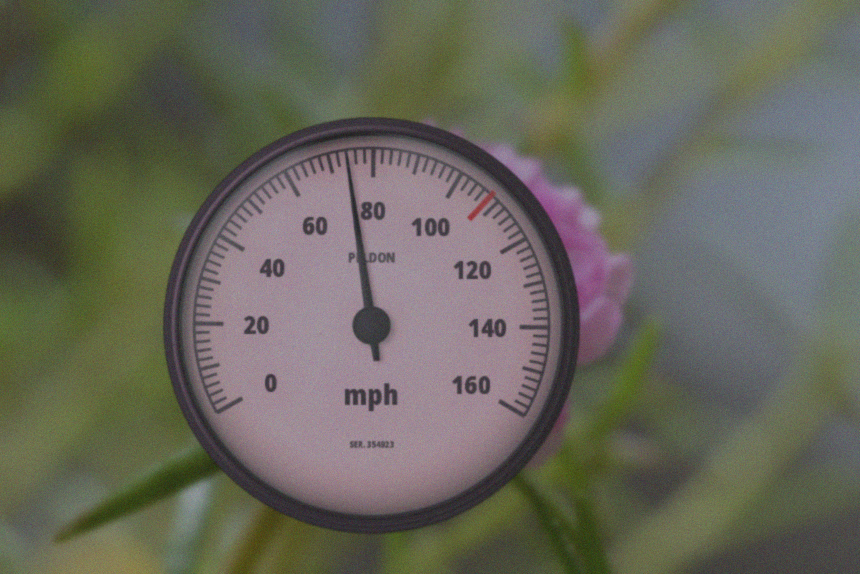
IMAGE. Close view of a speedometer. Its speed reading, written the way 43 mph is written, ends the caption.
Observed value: 74 mph
